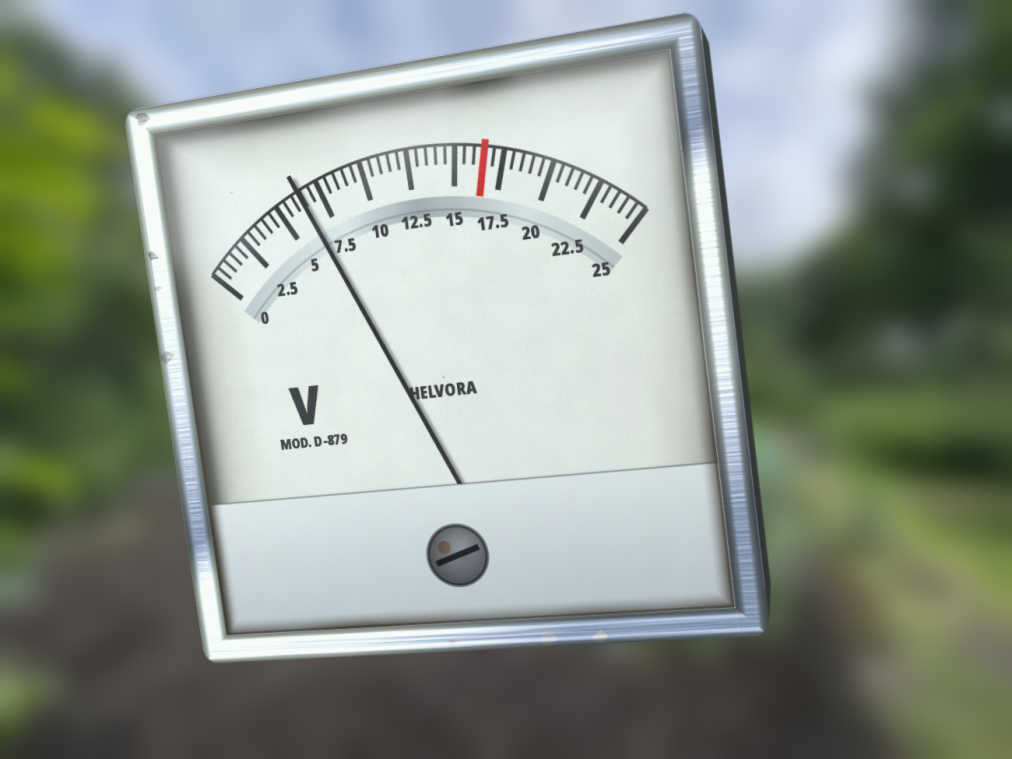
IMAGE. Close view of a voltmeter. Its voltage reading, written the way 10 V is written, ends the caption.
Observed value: 6.5 V
